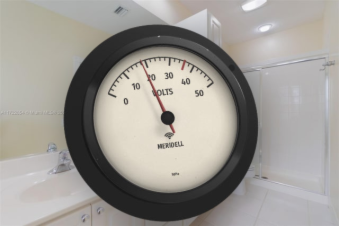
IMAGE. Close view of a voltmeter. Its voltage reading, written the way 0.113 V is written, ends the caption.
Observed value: 18 V
